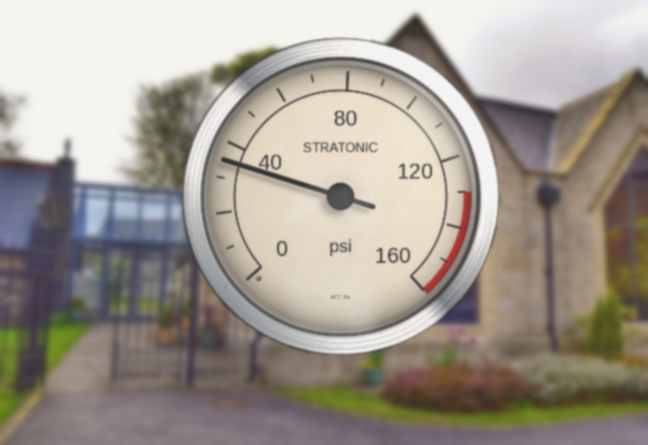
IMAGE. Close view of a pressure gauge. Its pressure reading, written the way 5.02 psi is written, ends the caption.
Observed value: 35 psi
